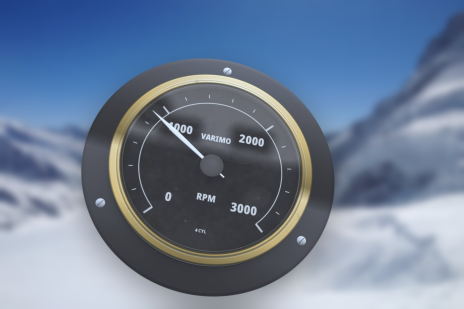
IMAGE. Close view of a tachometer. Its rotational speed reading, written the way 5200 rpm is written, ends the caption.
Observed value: 900 rpm
